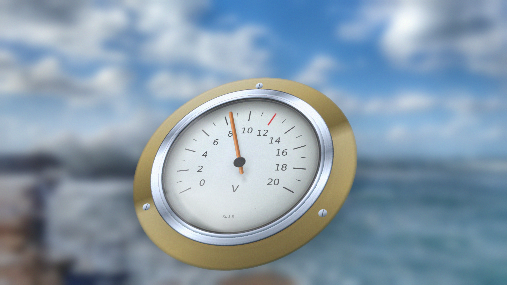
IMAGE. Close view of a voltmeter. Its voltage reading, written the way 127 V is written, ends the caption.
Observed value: 8.5 V
